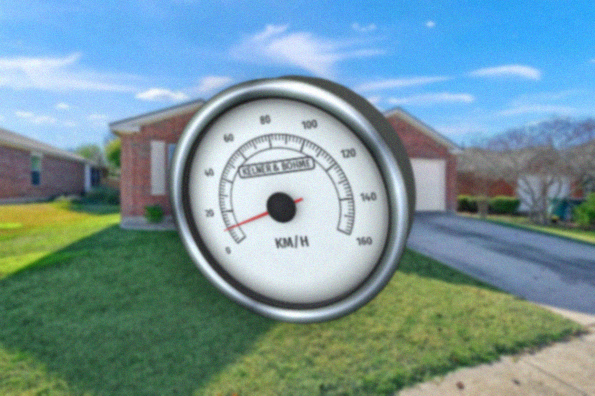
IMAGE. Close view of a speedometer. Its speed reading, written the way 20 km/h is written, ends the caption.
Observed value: 10 km/h
